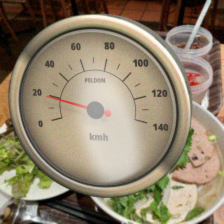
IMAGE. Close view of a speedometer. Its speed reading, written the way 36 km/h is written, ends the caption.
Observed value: 20 km/h
